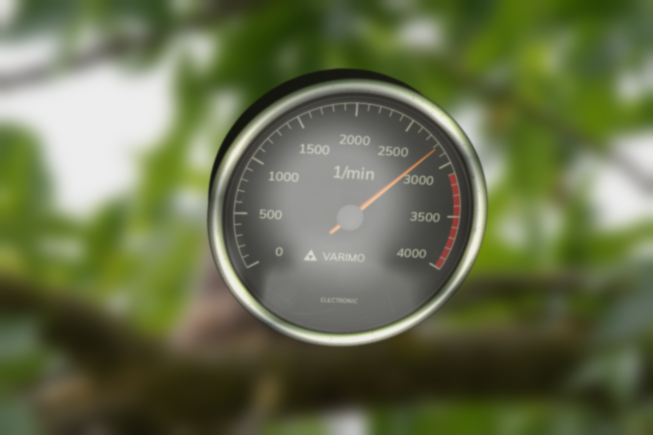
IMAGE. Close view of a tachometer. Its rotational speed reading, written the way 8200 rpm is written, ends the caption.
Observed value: 2800 rpm
